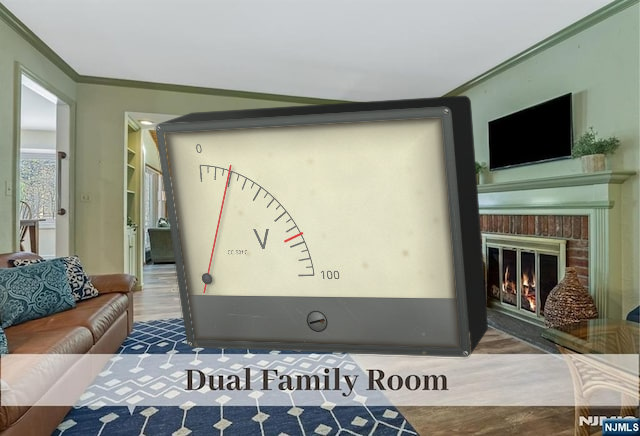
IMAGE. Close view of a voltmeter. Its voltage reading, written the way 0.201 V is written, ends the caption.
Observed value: 20 V
